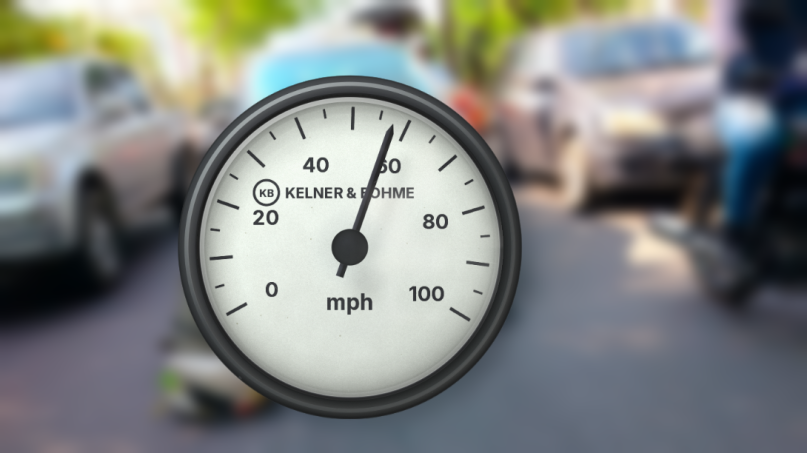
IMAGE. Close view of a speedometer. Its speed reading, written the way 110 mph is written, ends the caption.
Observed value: 57.5 mph
